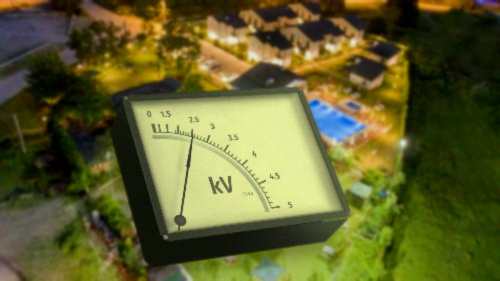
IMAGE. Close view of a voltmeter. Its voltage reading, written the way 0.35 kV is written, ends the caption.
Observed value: 2.5 kV
